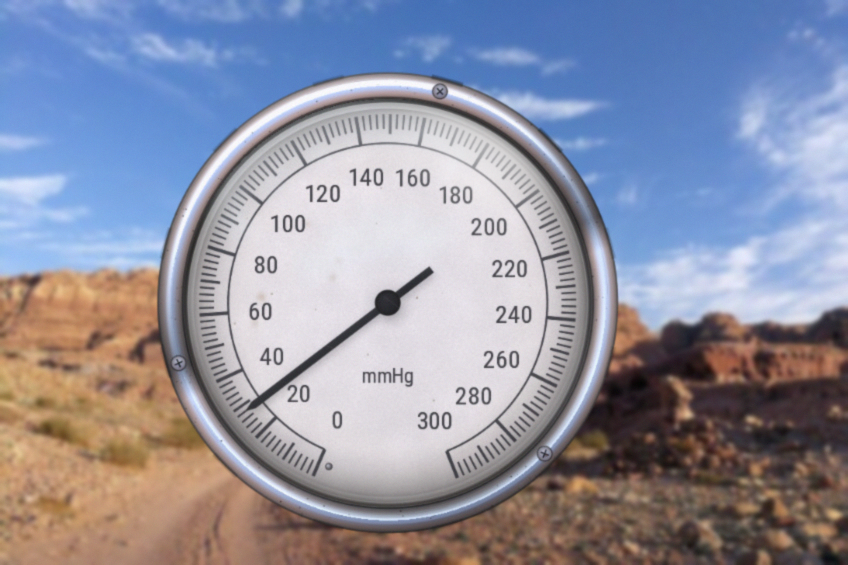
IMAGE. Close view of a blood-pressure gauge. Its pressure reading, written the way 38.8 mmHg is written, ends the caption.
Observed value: 28 mmHg
